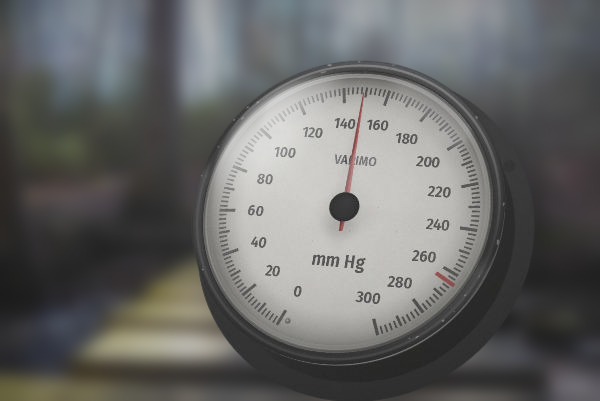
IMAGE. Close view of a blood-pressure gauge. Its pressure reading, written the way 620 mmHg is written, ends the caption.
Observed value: 150 mmHg
